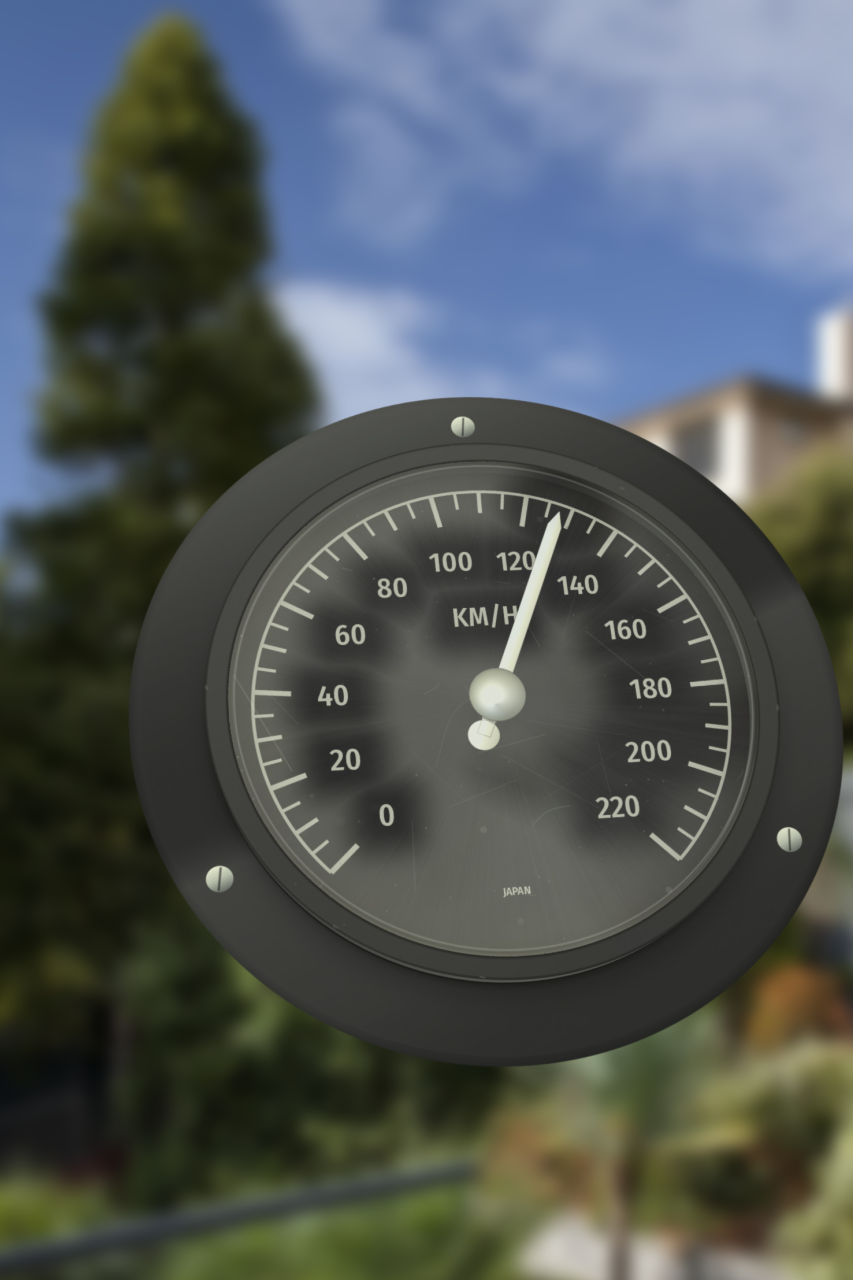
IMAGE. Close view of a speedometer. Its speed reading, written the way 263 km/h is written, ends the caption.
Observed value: 127.5 km/h
